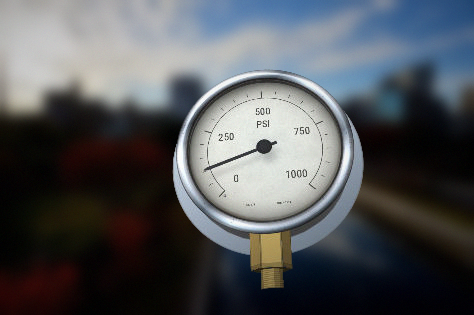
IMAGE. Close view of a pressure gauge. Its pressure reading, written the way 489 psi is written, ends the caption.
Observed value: 100 psi
